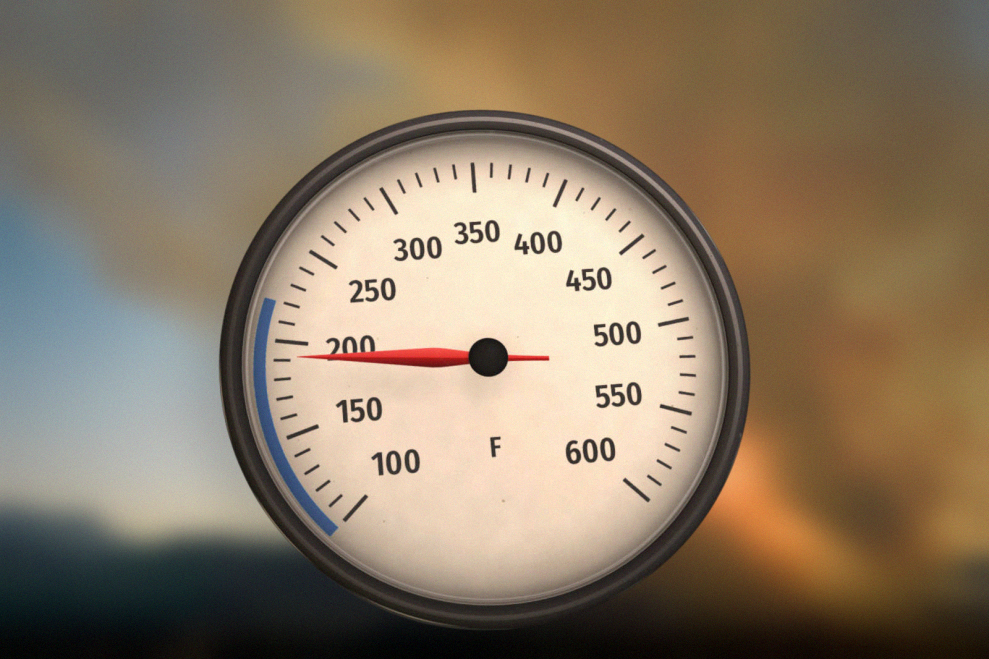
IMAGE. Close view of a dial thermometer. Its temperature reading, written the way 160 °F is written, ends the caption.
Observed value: 190 °F
